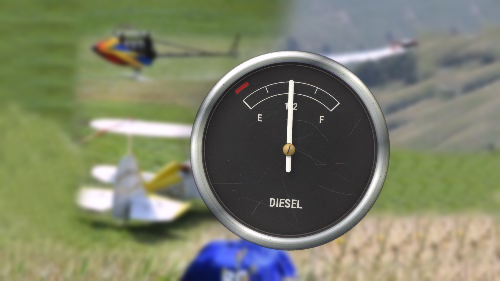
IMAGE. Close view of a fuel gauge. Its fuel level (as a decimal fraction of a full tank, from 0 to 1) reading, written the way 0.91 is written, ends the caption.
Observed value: 0.5
